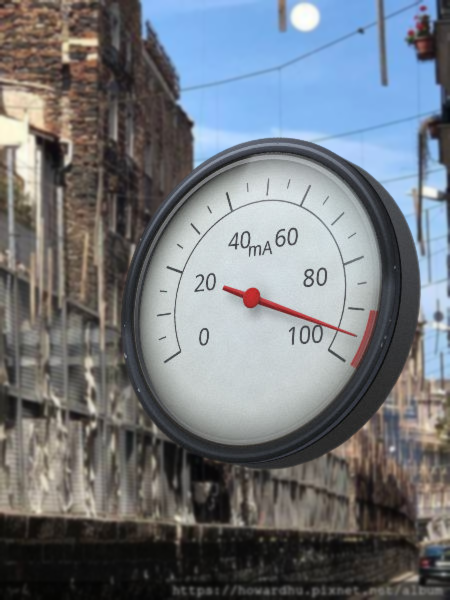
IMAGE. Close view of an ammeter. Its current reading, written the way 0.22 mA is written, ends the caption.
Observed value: 95 mA
